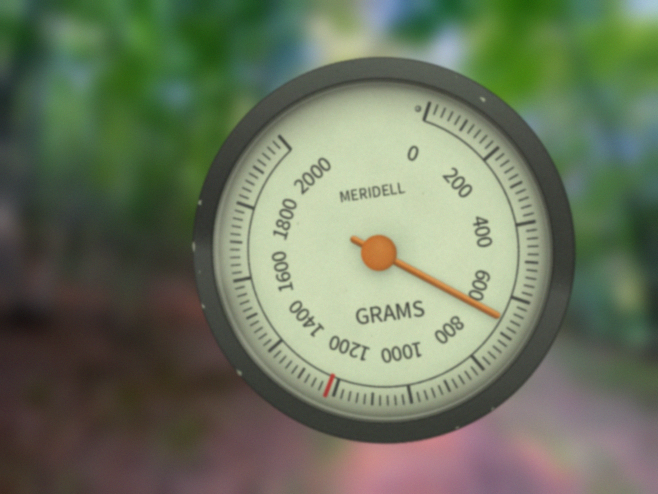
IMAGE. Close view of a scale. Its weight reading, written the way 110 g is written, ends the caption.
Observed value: 660 g
